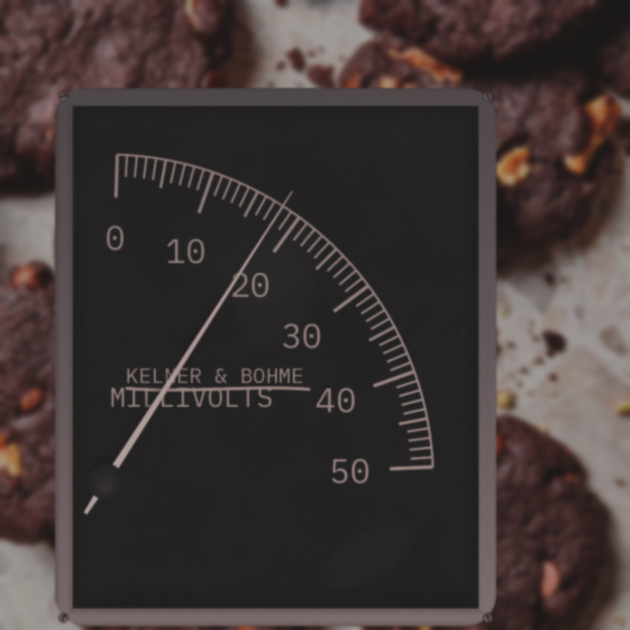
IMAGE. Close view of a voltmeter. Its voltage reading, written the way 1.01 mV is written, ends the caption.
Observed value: 18 mV
